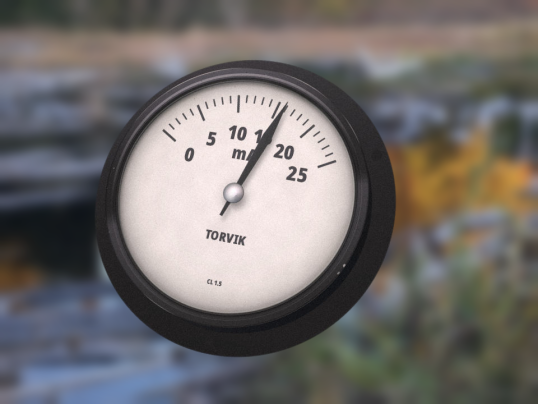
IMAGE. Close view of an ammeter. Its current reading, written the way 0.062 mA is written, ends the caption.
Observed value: 16 mA
